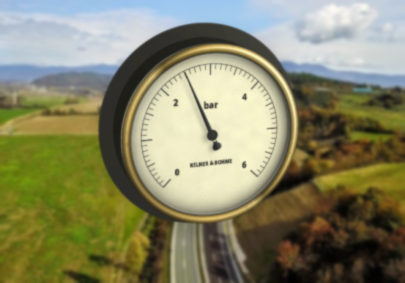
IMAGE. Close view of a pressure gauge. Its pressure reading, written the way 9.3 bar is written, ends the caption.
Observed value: 2.5 bar
